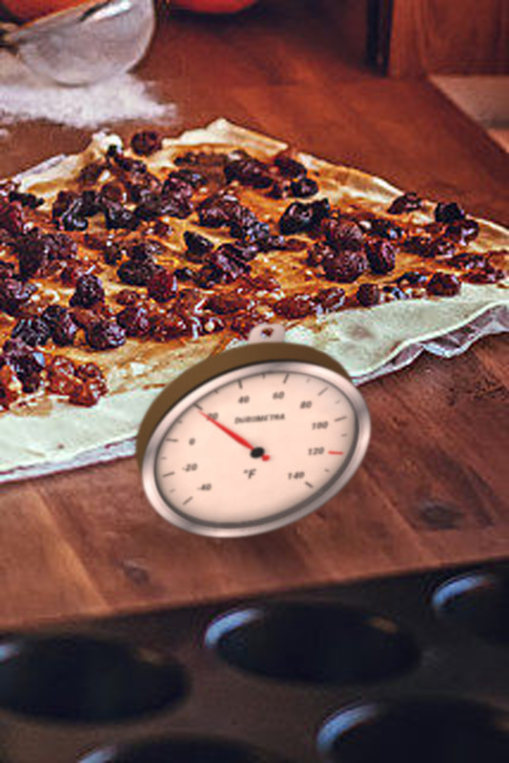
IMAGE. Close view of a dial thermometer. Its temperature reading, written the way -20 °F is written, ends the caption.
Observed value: 20 °F
